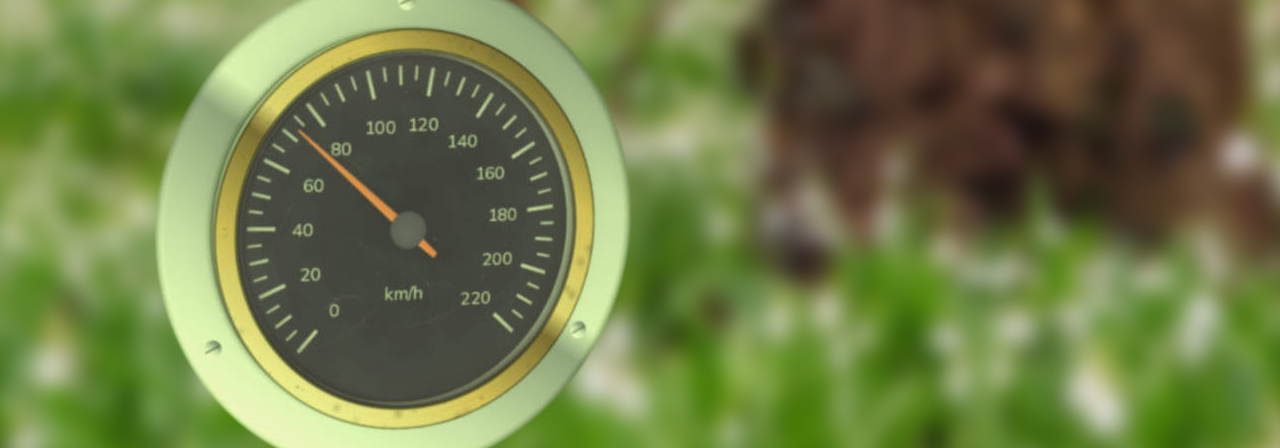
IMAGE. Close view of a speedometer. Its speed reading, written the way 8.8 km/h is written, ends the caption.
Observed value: 72.5 km/h
